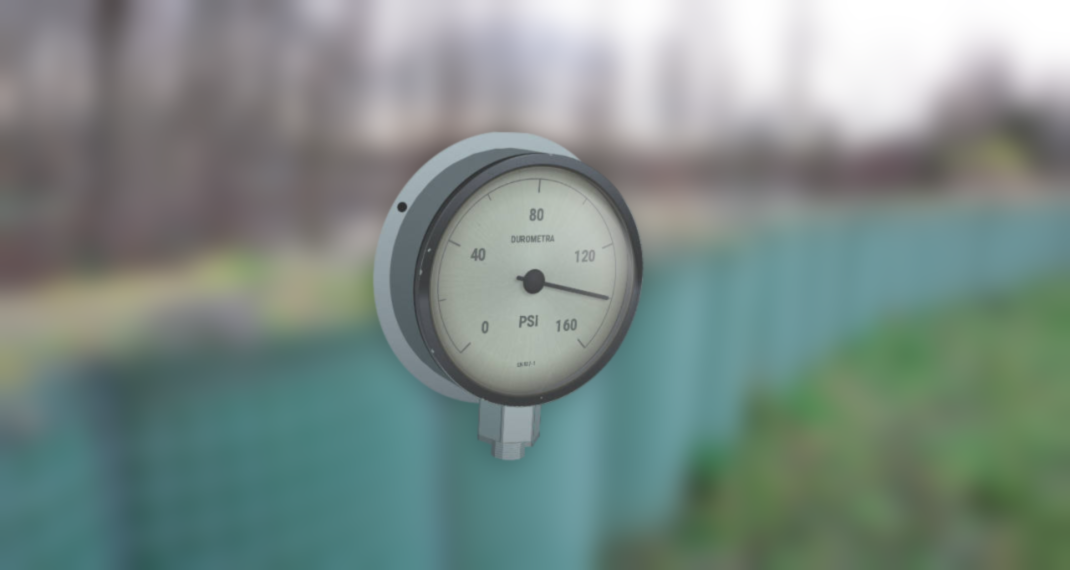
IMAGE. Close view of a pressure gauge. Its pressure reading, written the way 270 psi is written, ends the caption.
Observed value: 140 psi
